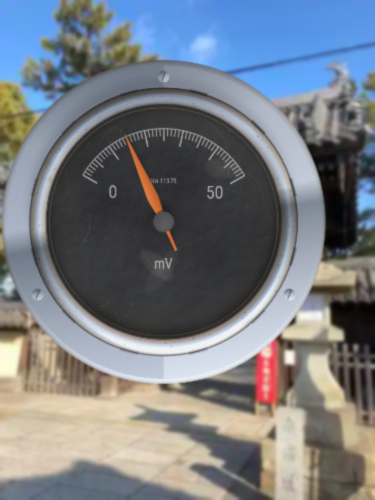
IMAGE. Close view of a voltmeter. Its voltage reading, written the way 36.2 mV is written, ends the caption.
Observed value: 15 mV
